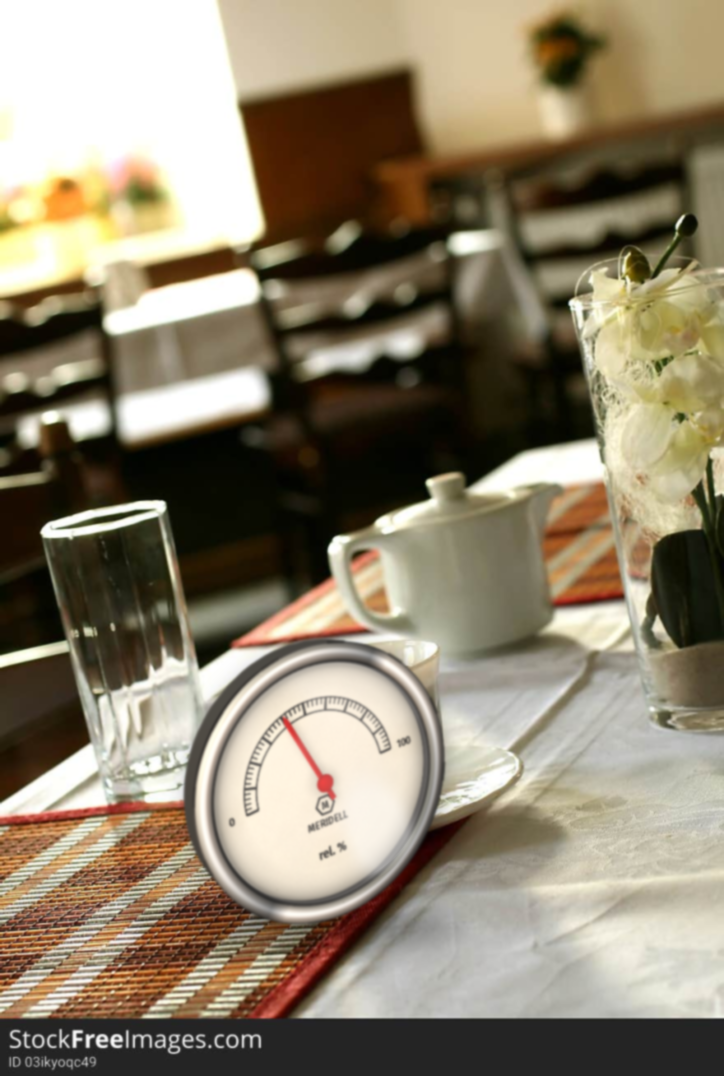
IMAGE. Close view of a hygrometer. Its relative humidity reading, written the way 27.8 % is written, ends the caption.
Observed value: 40 %
